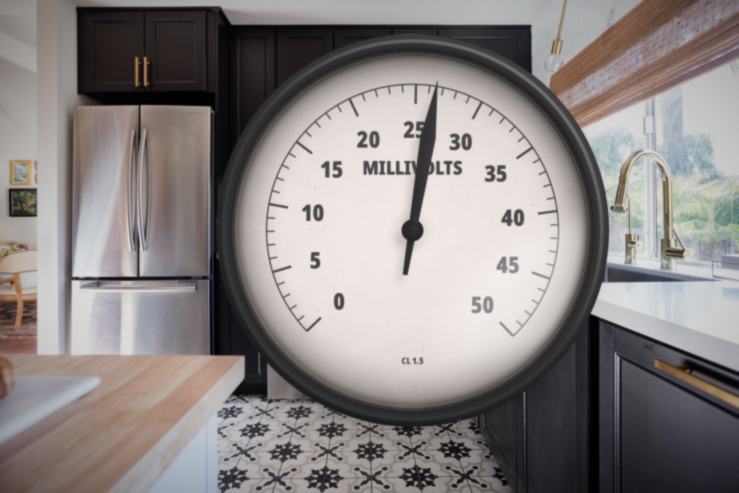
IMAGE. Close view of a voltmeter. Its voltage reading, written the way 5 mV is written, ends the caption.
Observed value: 26.5 mV
